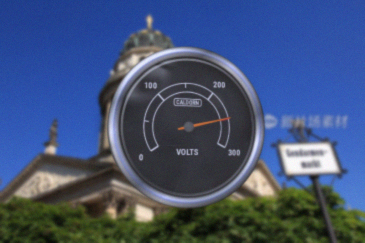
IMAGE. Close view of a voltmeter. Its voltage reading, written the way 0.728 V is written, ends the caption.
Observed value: 250 V
